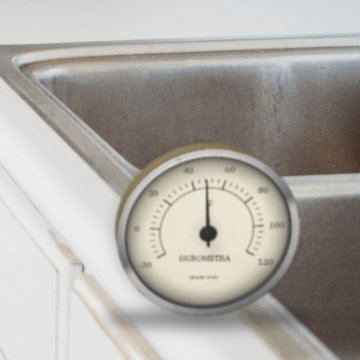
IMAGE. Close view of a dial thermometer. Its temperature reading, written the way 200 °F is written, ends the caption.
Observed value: 48 °F
